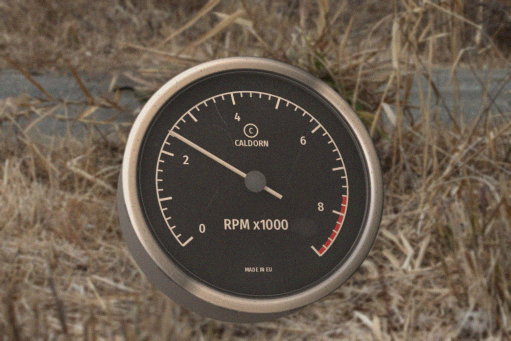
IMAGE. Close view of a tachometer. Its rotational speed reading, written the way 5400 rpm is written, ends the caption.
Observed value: 2400 rpm
